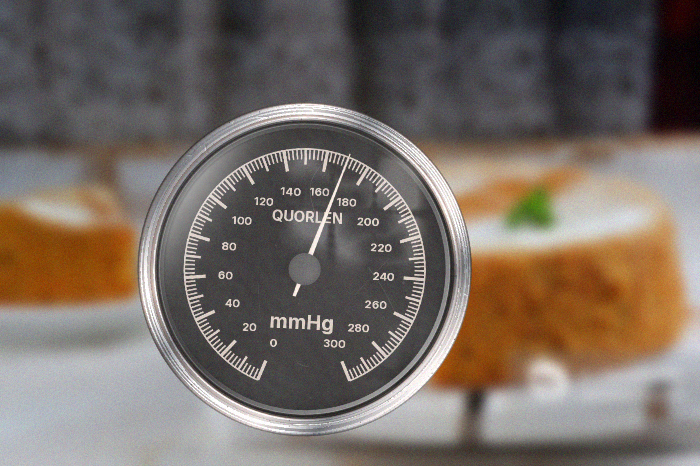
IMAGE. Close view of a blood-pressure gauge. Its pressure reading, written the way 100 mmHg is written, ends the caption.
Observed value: 170 mmHg
